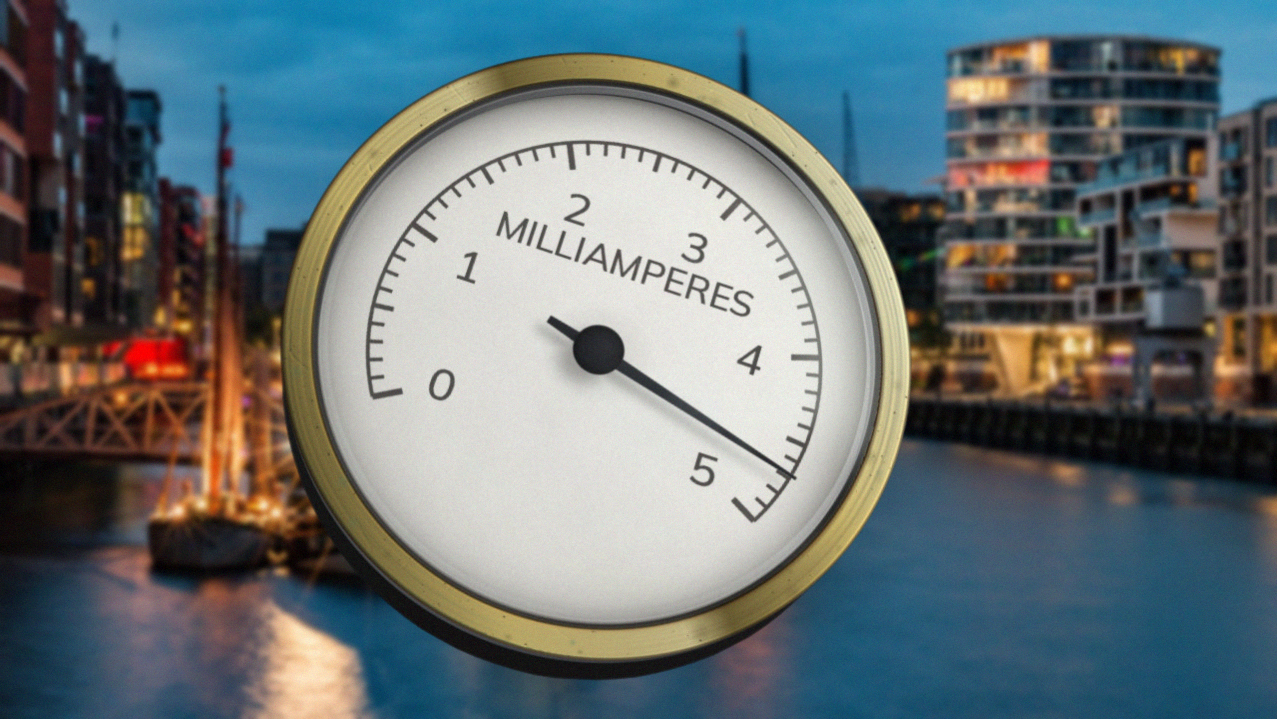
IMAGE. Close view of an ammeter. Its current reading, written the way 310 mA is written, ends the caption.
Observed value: 4.7 mA
